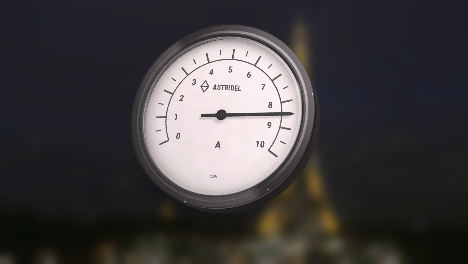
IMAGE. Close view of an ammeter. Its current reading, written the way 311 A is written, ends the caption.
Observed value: 8.5 A
